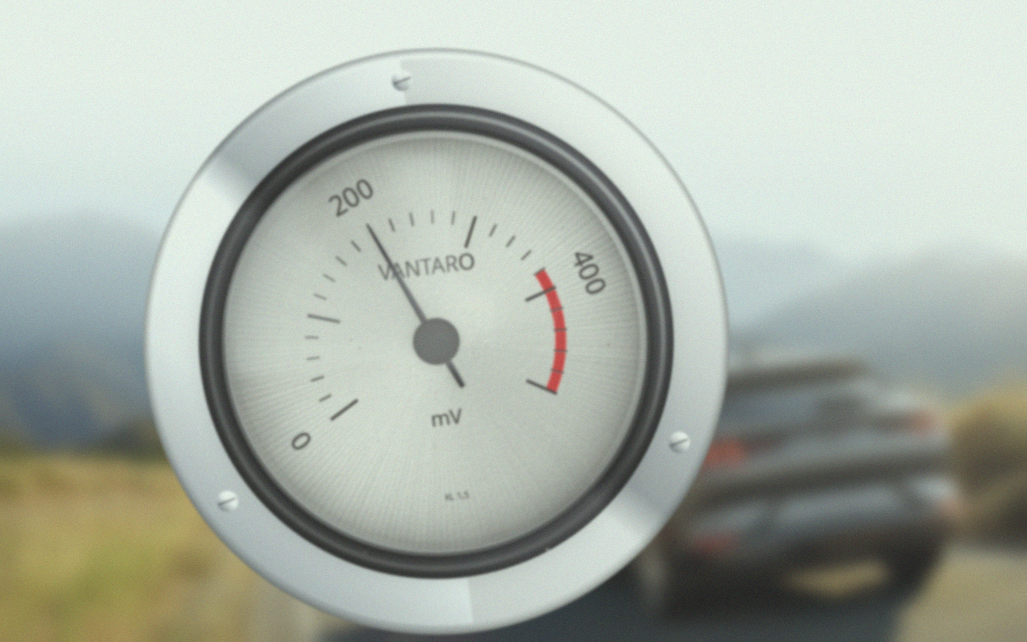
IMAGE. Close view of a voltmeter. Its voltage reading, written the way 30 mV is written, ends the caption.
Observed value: 200 mV
